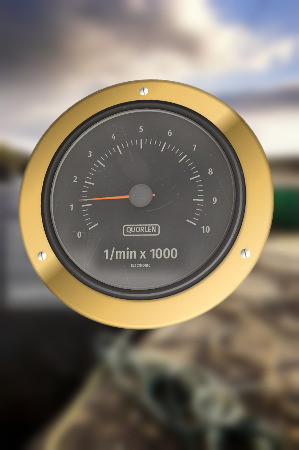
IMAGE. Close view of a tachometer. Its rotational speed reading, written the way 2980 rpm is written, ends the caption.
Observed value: 1200 rpm
